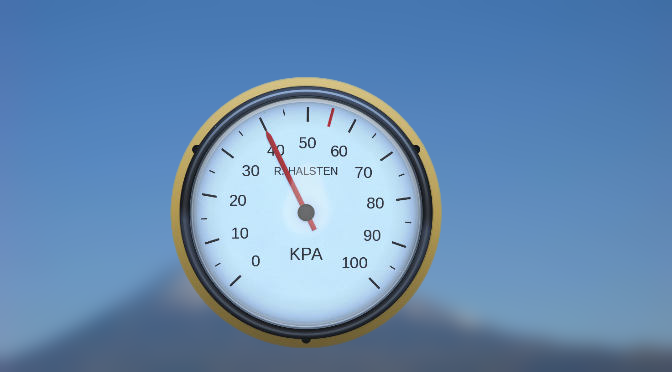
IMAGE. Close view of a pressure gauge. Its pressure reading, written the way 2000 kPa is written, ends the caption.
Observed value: 40 kPa
